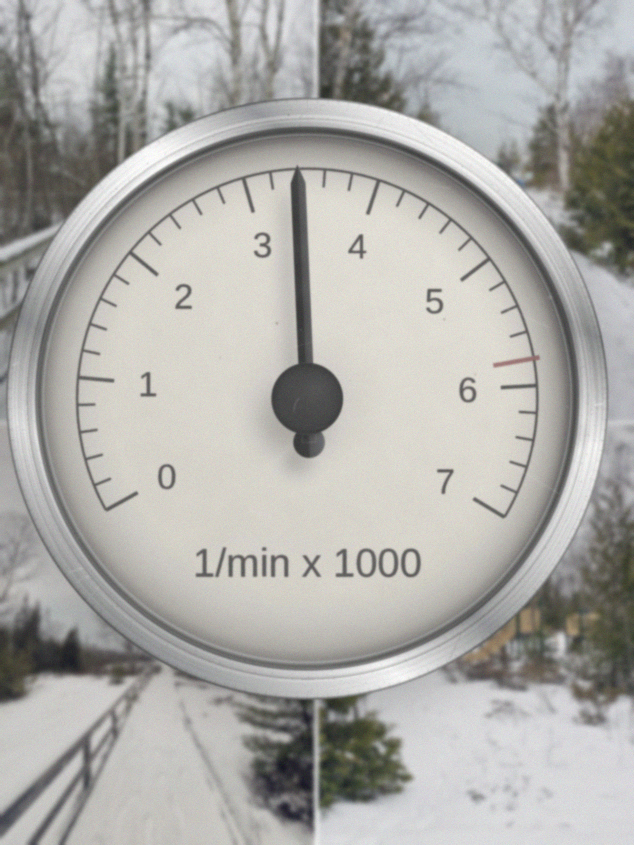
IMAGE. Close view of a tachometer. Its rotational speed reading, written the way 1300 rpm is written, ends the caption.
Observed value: 3400 rpm
